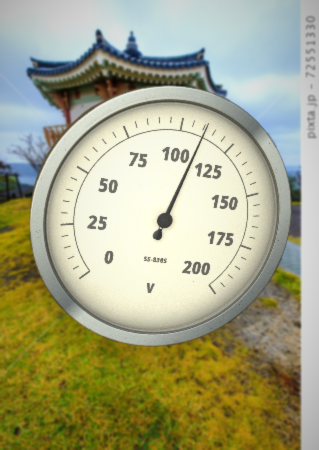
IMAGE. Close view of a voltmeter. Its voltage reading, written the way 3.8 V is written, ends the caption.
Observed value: 110 V
